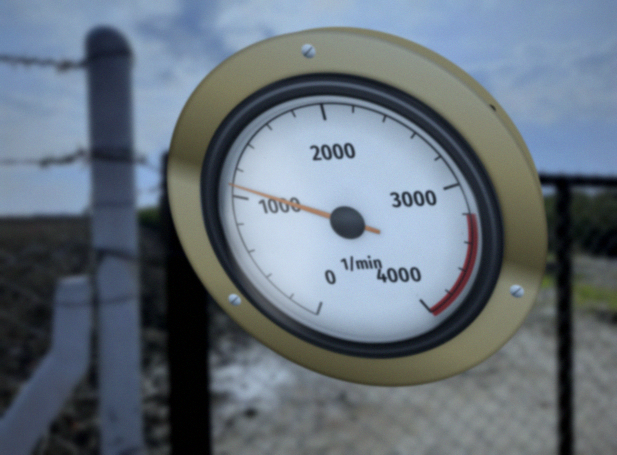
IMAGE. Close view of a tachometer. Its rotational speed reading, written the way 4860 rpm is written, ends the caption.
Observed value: 1100 rpm
